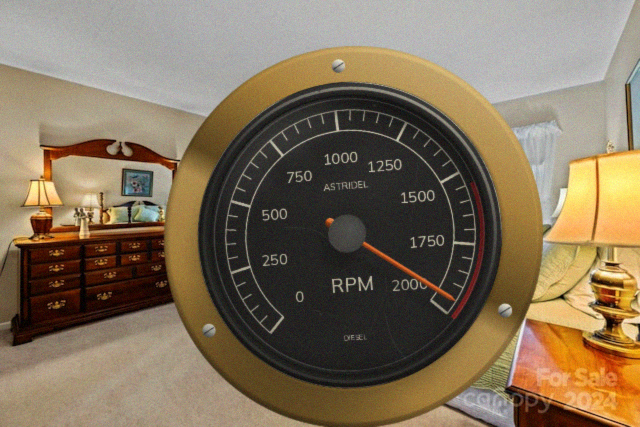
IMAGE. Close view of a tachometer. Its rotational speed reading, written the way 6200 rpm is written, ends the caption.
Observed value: 1950 rpm
